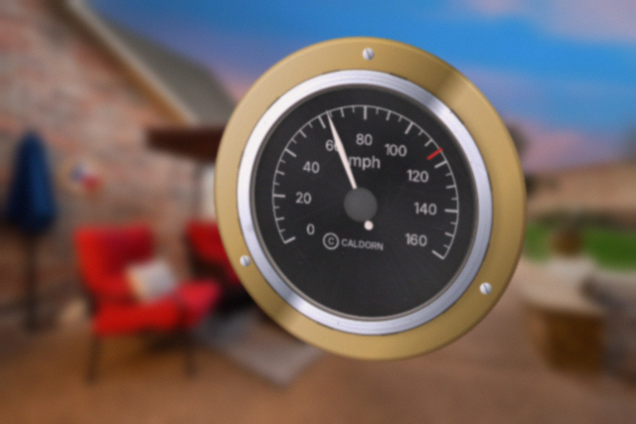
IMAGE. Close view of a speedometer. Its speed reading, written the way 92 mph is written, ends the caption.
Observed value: 65 mph
